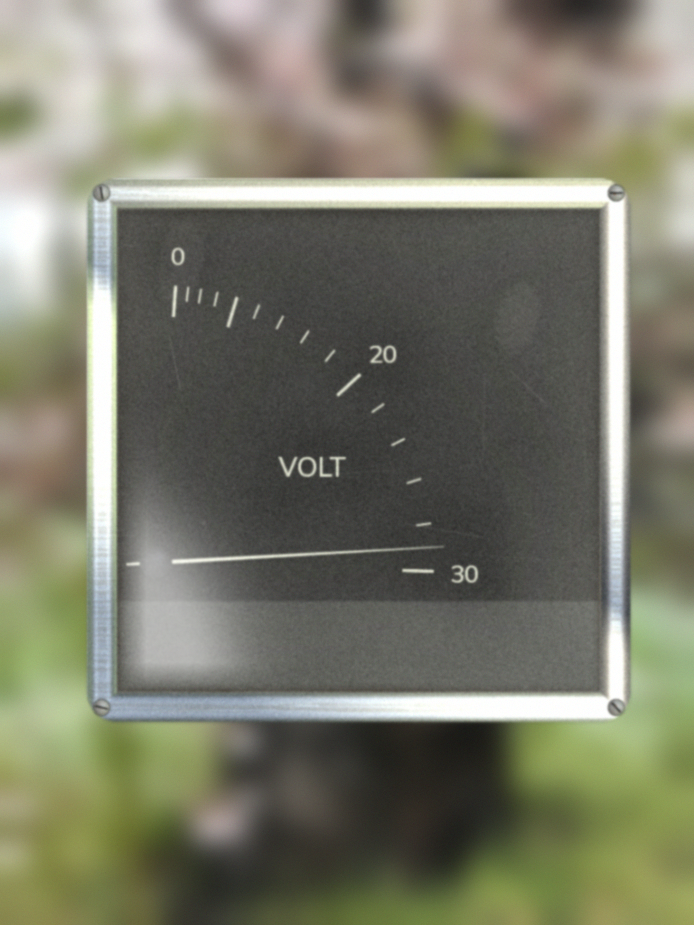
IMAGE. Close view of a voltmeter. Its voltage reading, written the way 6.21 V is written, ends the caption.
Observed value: 29 V
